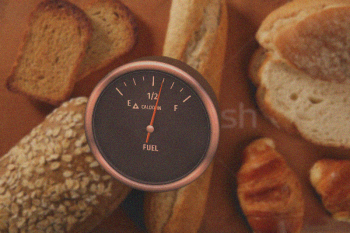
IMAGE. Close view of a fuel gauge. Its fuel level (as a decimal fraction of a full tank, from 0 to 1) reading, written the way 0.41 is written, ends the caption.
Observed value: 0.625
